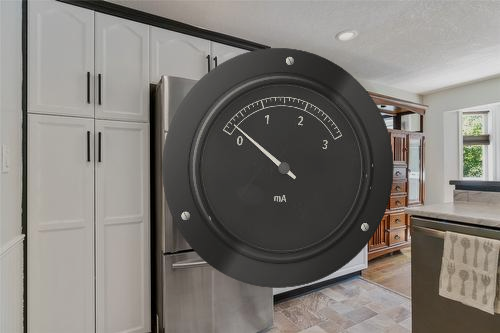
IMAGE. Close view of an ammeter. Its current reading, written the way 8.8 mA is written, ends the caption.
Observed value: 0.2 mA
